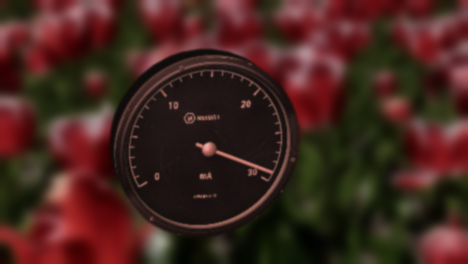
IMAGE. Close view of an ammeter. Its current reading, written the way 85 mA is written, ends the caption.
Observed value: 29 mA
